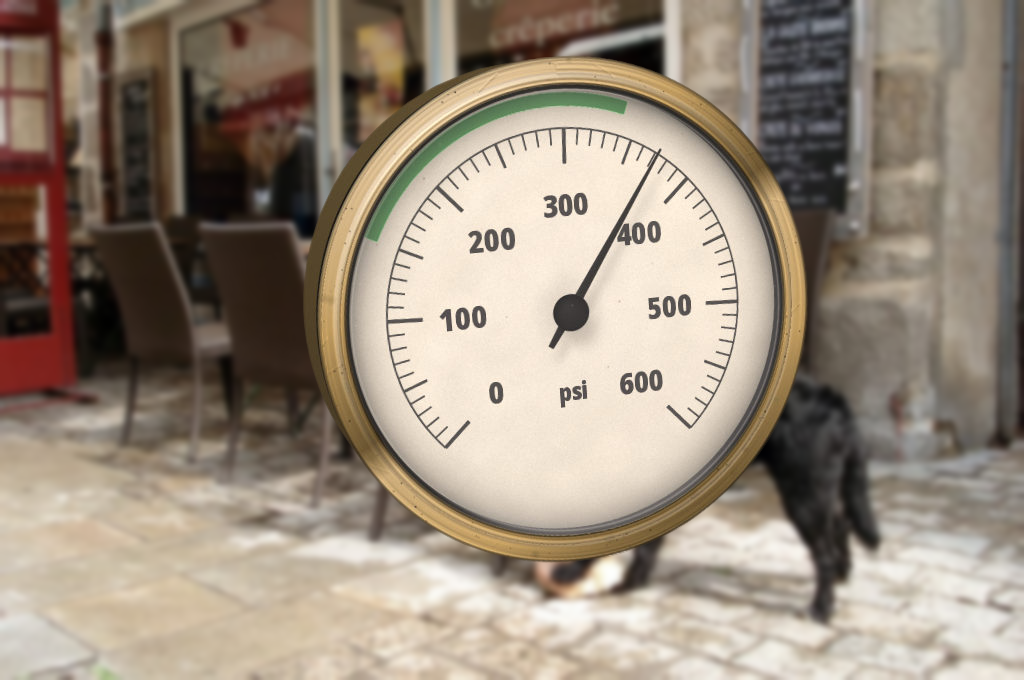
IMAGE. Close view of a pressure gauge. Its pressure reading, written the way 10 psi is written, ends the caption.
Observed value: 370 psi
